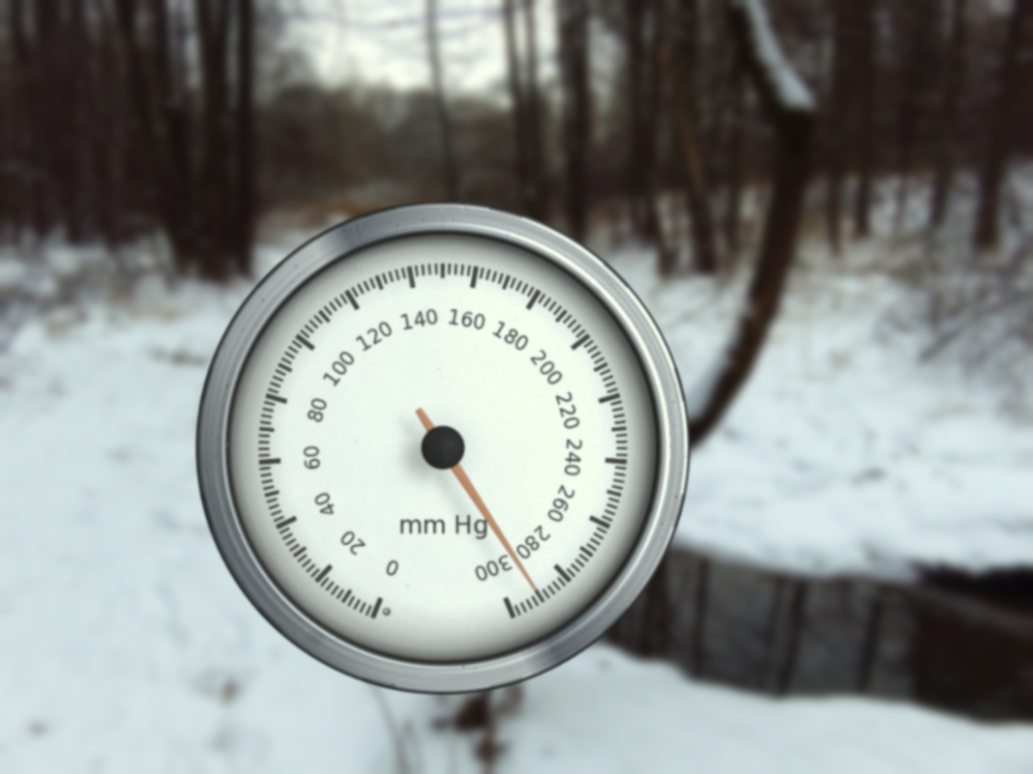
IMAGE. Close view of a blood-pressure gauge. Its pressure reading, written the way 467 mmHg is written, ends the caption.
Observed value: 290 mmHg
